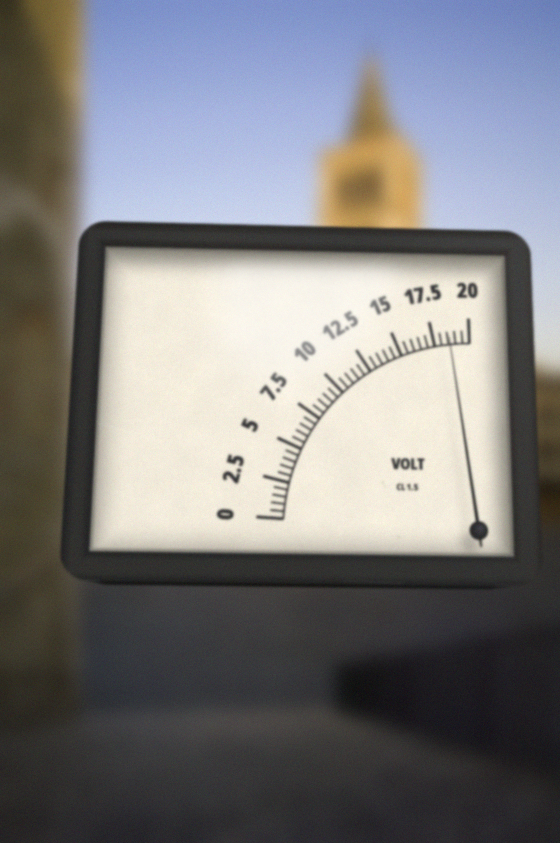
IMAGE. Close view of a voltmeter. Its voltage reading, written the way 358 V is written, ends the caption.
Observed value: 18.5 V
